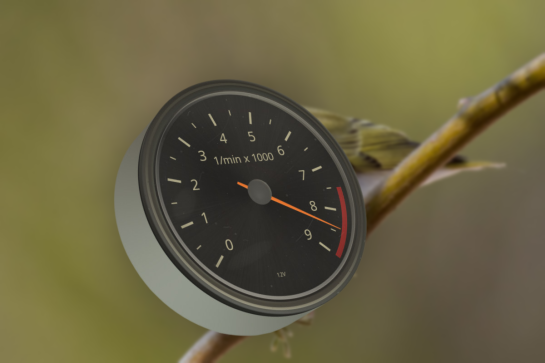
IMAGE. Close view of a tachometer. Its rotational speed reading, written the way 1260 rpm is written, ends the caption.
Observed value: 8500 rpm
